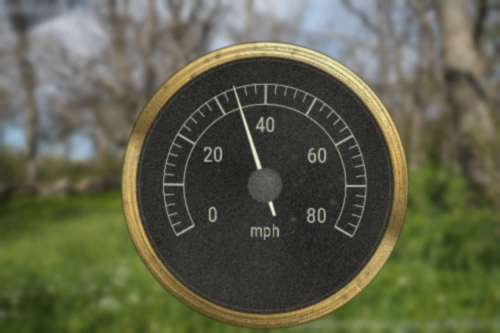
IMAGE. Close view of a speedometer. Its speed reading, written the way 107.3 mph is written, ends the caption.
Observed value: 34 mph
